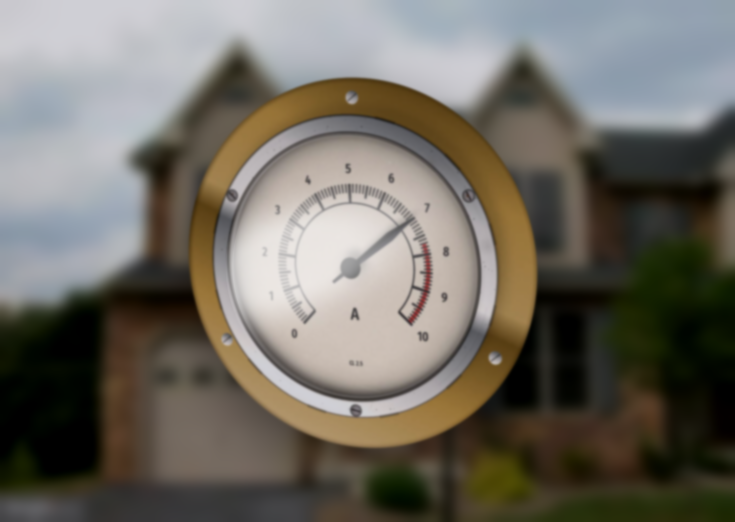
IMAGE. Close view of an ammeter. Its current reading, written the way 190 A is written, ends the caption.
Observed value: 7 A
